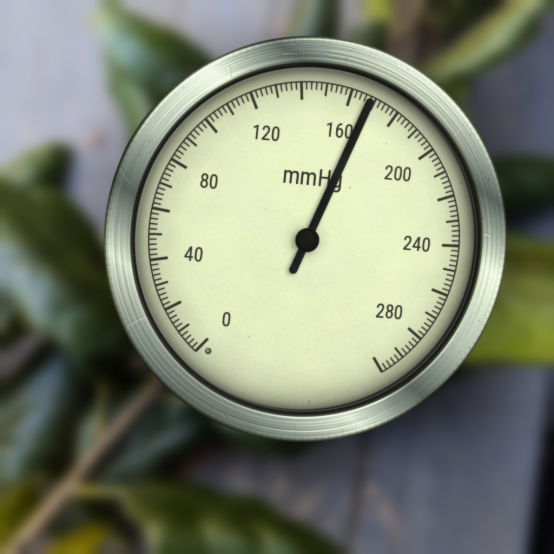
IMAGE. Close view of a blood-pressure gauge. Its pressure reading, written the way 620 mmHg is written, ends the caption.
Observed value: 168 mmHg
